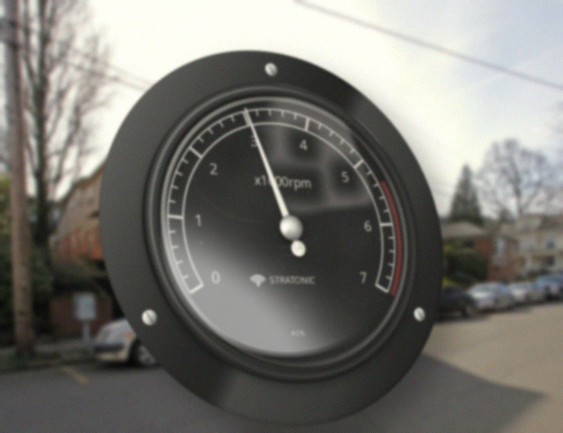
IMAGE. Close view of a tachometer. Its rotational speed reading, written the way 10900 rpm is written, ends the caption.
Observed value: 3000 rpm
